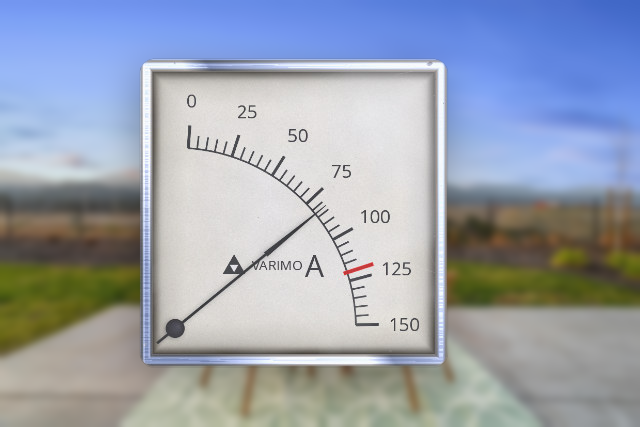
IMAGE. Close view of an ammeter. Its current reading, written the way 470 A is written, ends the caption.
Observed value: 82.5 A
